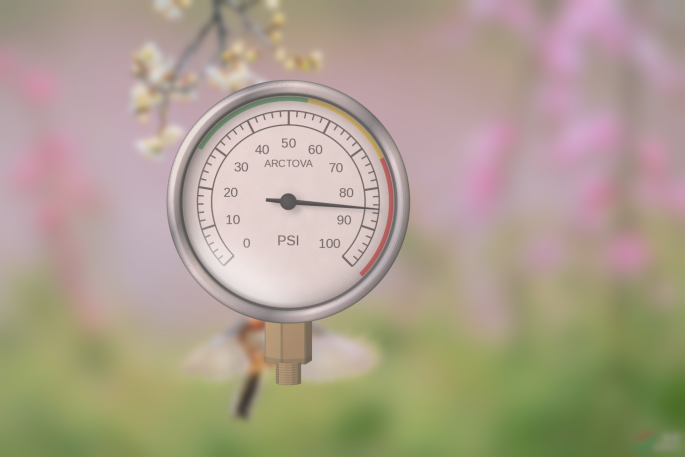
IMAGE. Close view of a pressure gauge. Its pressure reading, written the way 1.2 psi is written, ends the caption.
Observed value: 85 psi
